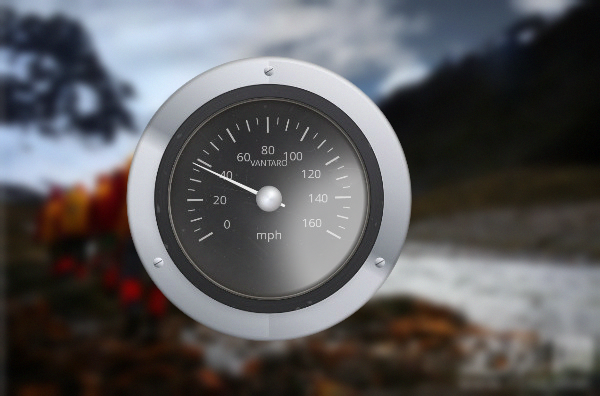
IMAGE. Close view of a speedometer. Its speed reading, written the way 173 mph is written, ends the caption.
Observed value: 37.5 mph
